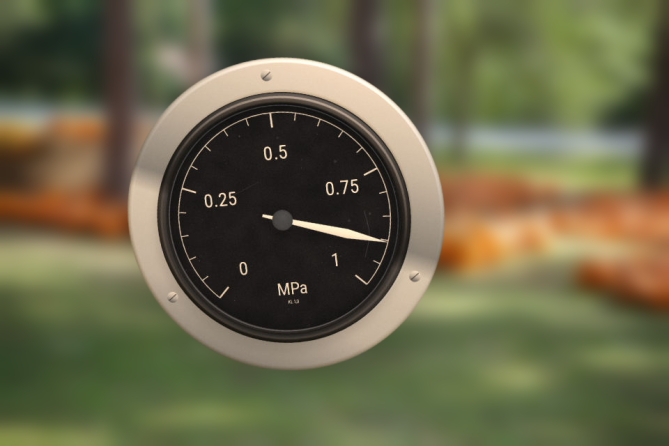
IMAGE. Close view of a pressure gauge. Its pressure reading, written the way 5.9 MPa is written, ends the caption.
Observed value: 0.9 MPa
